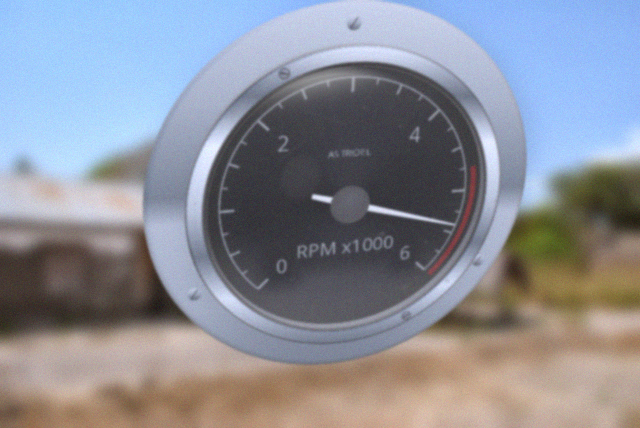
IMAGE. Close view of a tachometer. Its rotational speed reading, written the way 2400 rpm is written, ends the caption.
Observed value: 5375 rpm
